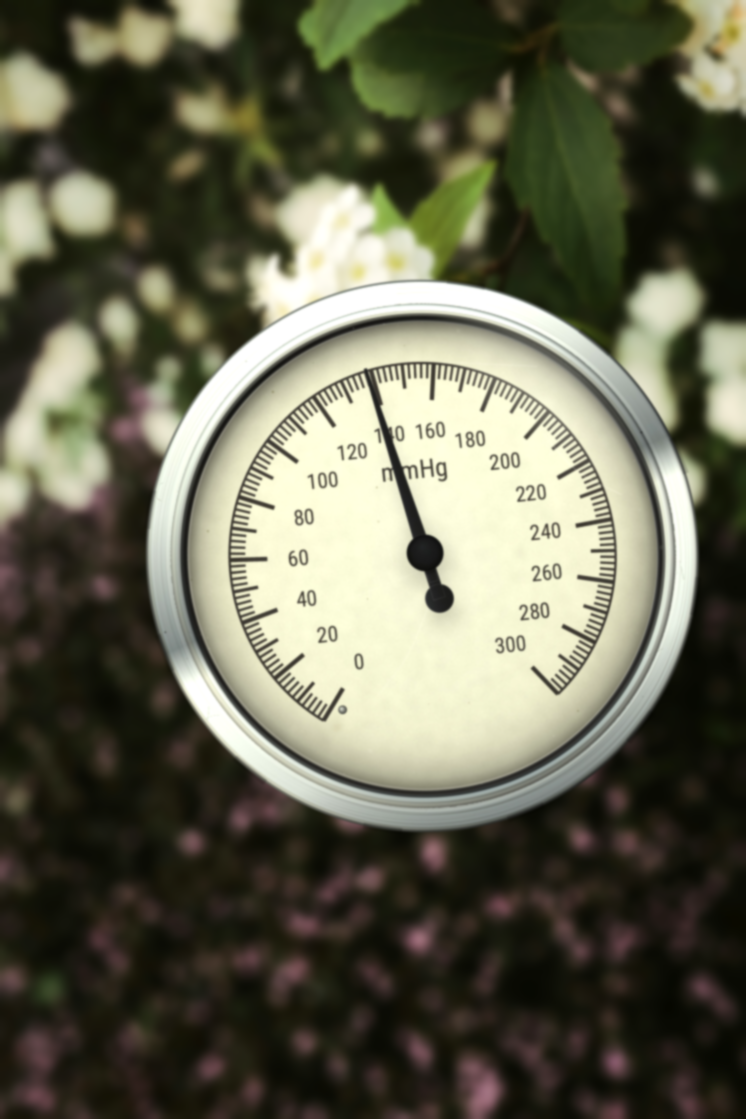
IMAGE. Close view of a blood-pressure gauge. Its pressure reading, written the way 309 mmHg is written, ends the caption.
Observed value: 138 mmHg
